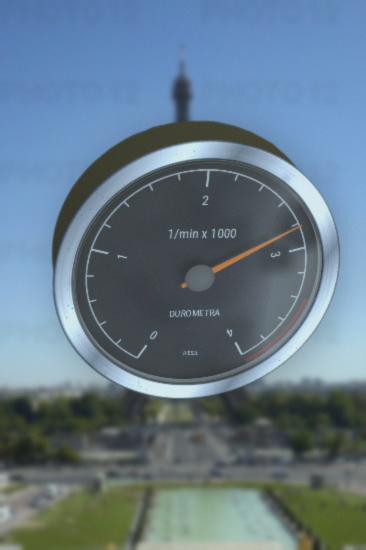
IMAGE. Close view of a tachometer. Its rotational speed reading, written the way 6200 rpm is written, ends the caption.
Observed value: 2800 rpm
